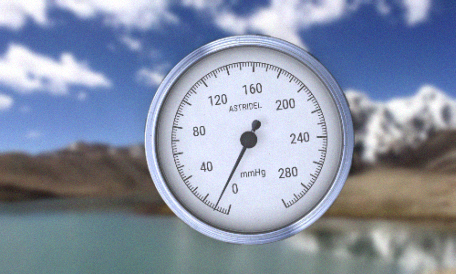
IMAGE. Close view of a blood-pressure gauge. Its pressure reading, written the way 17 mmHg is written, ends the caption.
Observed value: 10 mmHg
